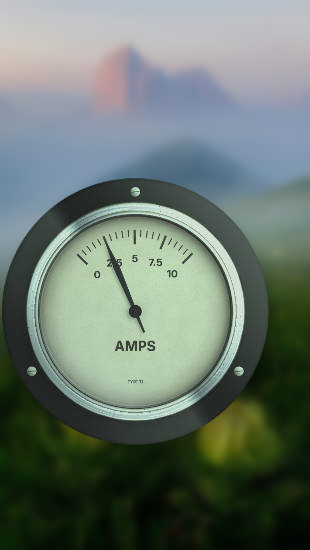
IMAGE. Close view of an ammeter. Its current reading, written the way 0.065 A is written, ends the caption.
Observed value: 2.5 A
